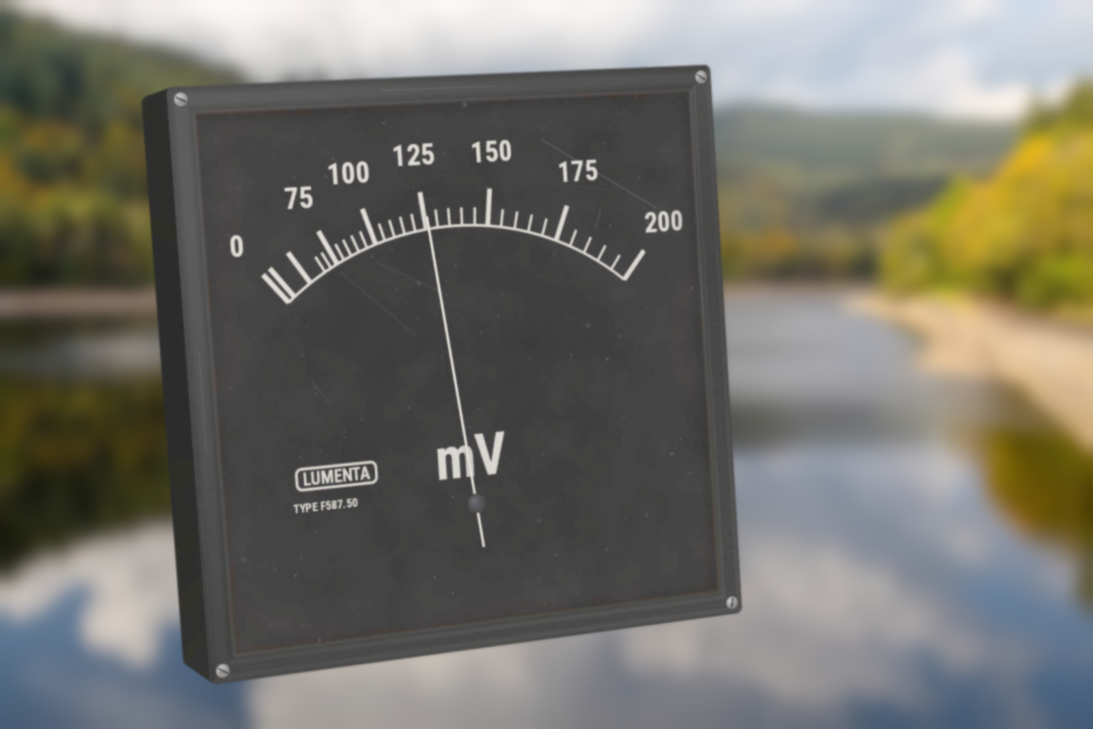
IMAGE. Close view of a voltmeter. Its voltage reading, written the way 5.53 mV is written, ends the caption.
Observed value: 125 mV
